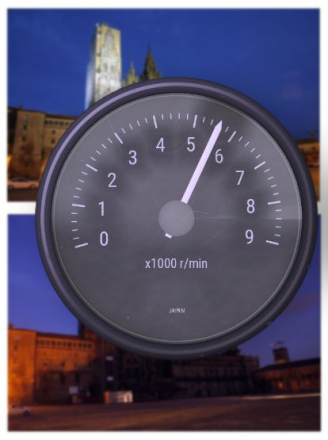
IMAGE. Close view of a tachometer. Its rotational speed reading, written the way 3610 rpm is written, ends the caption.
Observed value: 5600 rpm
